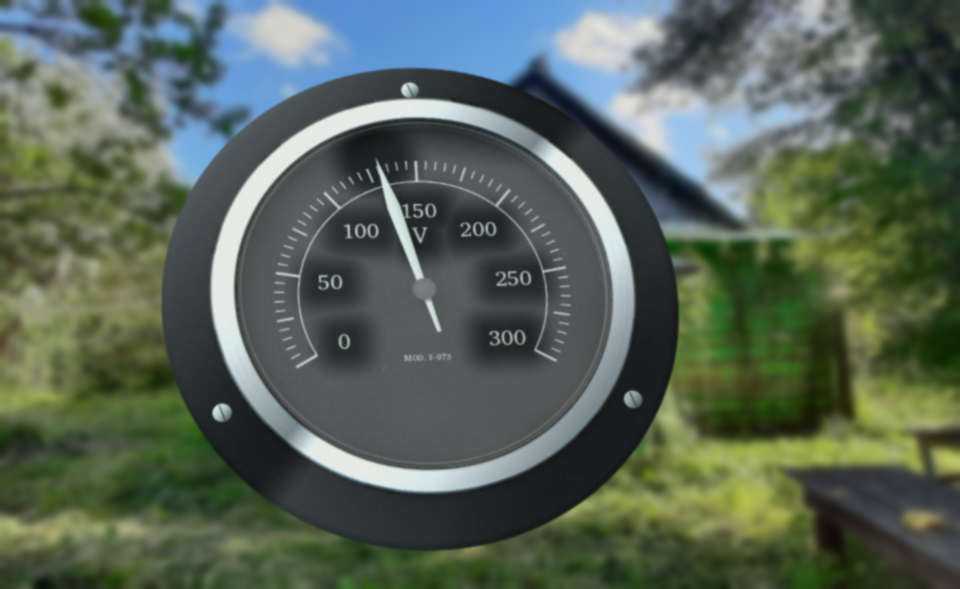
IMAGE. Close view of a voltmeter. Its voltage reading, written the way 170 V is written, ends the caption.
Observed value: 130 V
